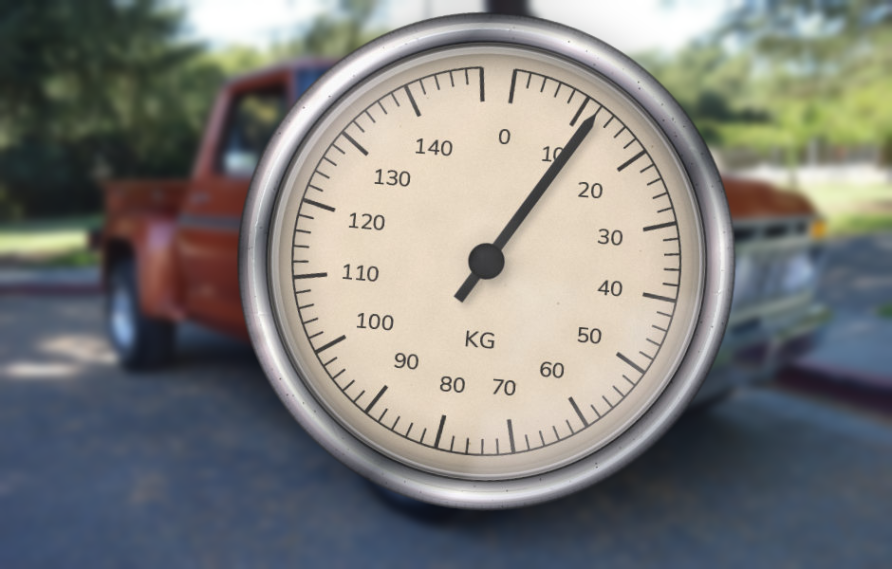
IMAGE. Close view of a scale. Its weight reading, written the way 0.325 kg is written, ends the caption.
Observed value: 12 kg
